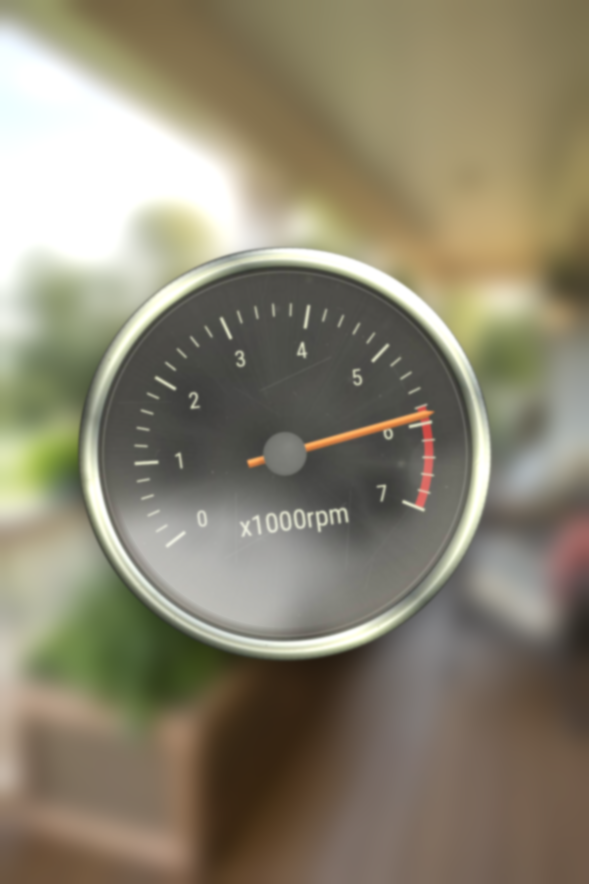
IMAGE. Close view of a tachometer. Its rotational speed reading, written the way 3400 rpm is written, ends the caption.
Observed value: 5900 rpm
